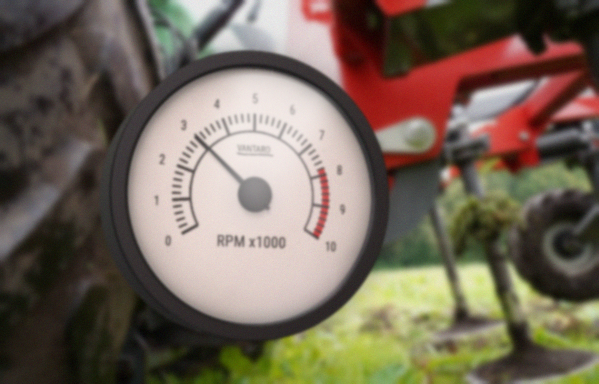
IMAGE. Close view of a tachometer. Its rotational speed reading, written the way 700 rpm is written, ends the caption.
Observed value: 3000 rpm
